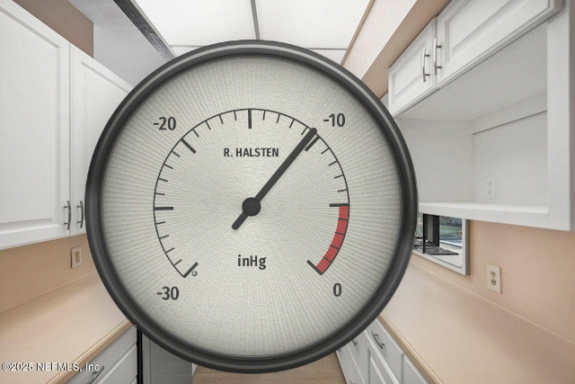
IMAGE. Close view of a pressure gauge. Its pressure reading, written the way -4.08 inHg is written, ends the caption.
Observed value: -10.5 inHg
